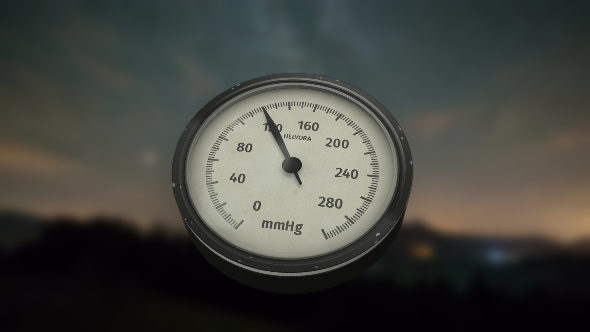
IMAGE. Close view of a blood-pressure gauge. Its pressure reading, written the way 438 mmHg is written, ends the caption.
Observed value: 120 mmHg
